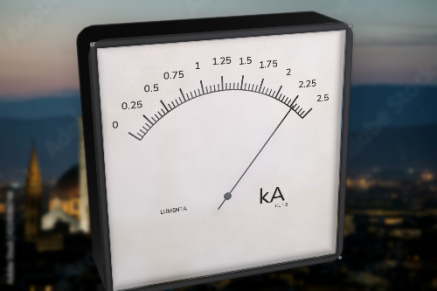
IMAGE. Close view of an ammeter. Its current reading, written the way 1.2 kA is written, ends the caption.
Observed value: 2.25 kA
